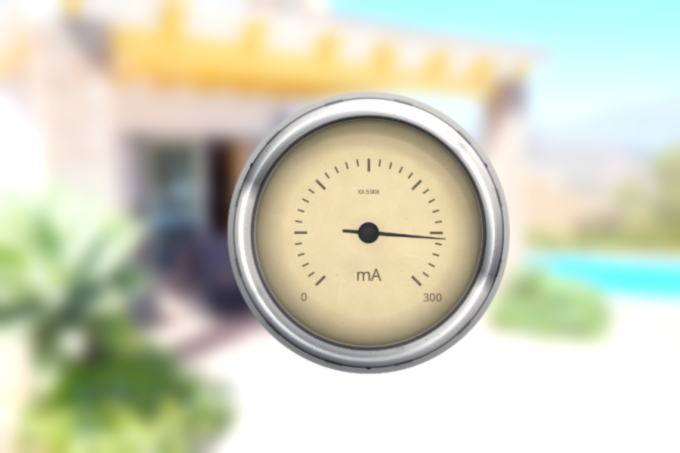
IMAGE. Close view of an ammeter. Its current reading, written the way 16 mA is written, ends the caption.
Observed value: 255 mA
